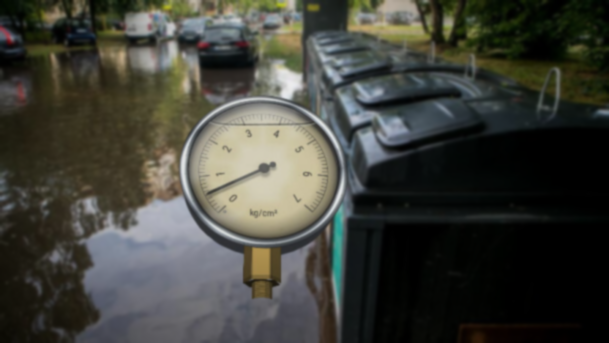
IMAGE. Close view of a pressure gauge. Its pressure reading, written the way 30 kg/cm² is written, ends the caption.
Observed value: 0.5 kg/cm²
